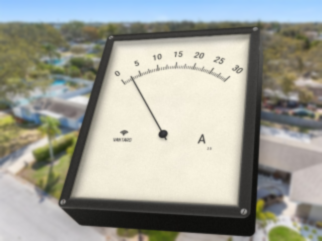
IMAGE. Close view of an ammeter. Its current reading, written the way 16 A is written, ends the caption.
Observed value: 2.5 A
